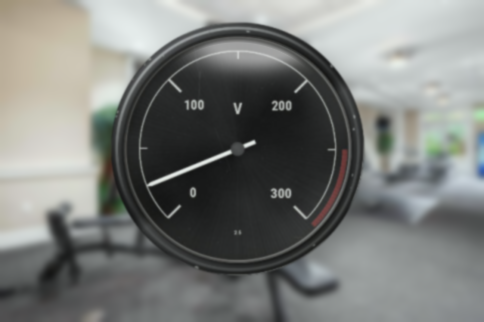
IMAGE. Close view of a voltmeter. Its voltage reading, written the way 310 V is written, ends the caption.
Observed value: 25 V
